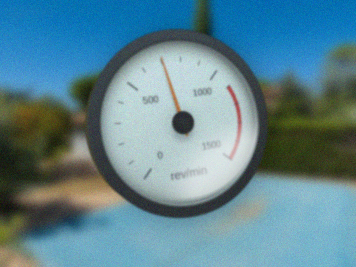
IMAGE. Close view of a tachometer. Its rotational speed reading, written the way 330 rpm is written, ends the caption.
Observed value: 700 rpm
